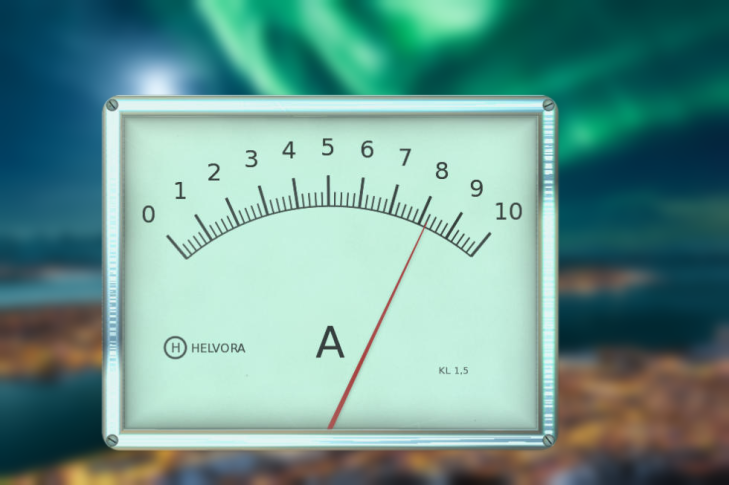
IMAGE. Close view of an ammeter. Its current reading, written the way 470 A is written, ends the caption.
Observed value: 8.2 A
